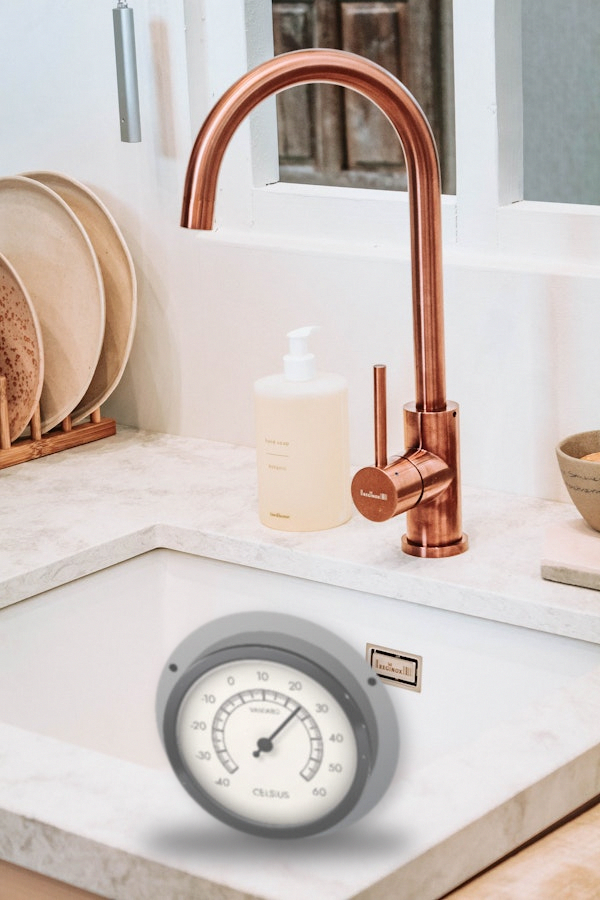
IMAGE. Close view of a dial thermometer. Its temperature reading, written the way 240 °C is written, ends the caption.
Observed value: 25 °C
